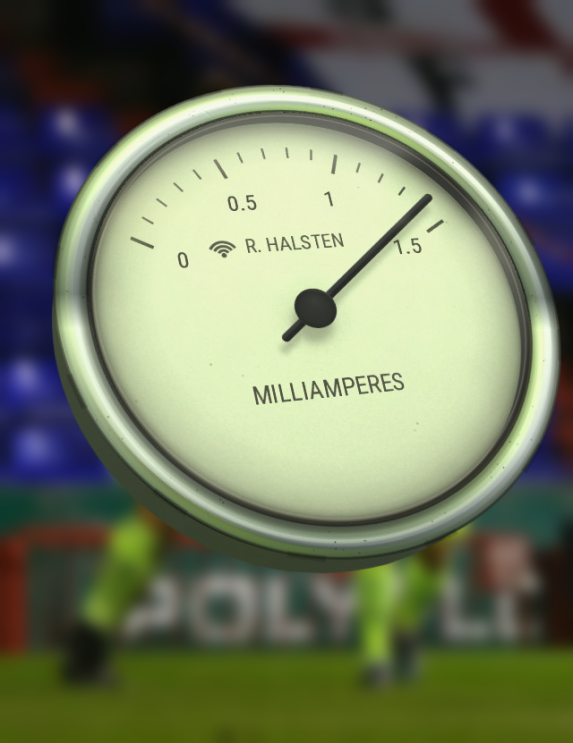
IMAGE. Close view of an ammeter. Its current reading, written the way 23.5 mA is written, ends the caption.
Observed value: 1.4 mA
